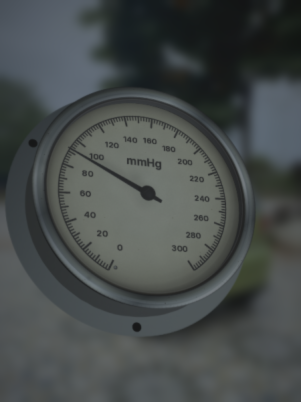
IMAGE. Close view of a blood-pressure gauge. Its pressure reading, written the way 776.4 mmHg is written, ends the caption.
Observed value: 90 mmHg
